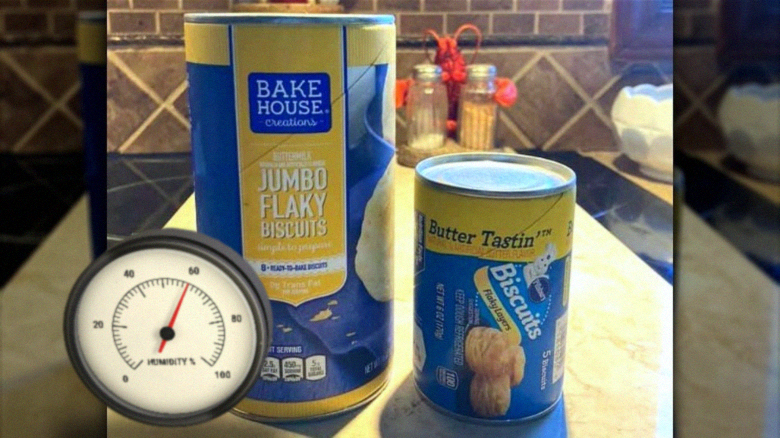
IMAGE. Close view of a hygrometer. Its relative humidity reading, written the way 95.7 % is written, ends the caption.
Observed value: 60 %
